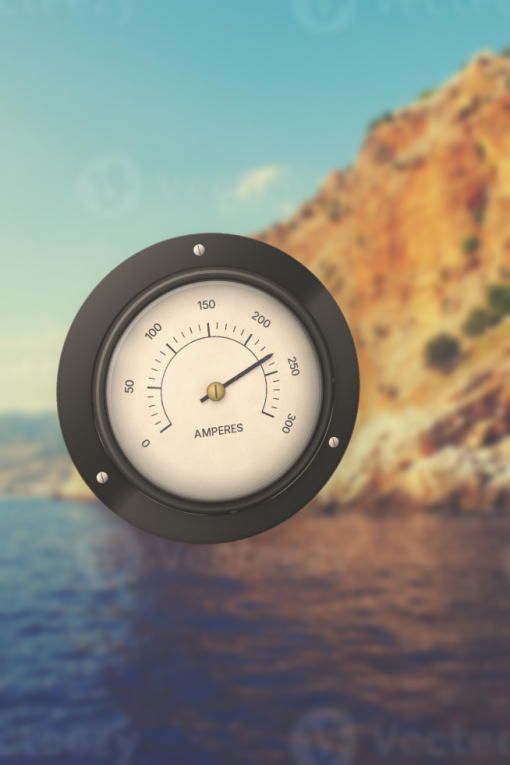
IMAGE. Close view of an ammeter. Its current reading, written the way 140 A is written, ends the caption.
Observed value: 230 A
